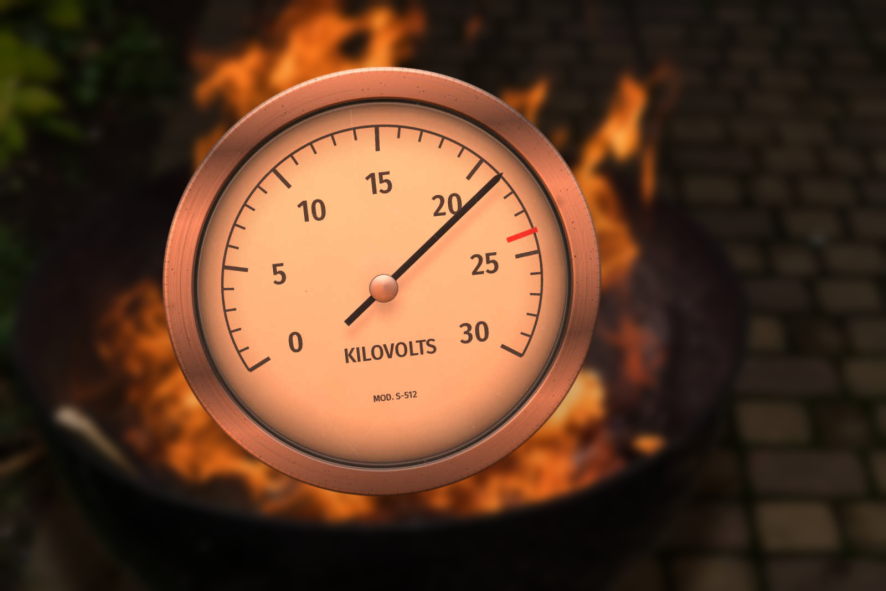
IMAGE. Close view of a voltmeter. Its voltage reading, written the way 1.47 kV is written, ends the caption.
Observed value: 21 kV
